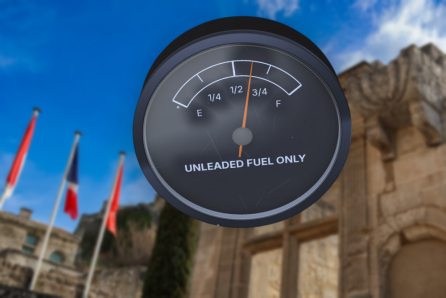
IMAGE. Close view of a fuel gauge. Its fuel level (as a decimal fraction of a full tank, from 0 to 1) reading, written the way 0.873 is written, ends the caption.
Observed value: 0.625
